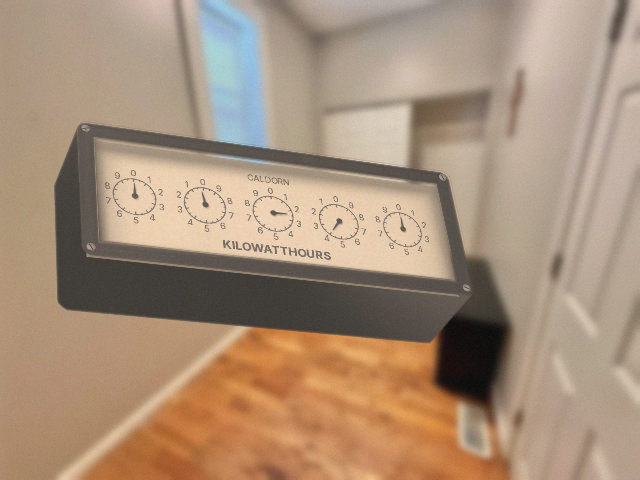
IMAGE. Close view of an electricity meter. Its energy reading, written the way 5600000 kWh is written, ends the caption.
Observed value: 240 kWh
